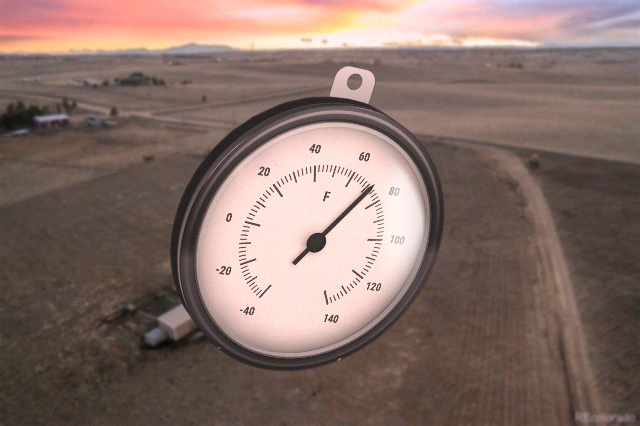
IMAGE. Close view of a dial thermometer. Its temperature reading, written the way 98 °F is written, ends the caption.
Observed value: 70 °F
